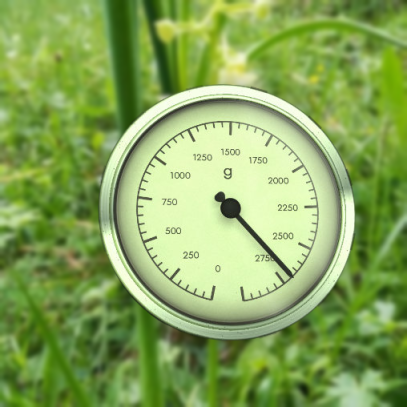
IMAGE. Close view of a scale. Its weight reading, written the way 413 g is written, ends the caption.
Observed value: 2700 g
